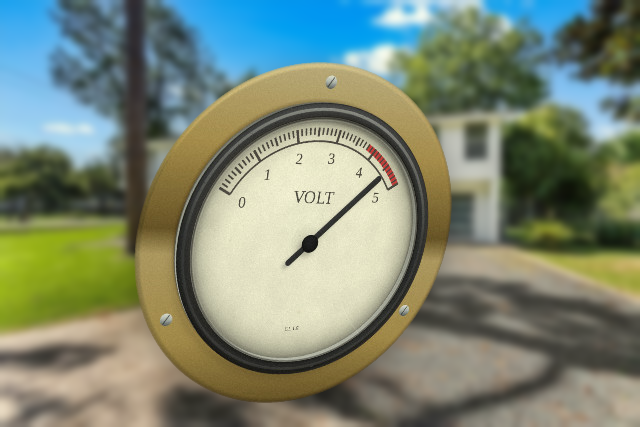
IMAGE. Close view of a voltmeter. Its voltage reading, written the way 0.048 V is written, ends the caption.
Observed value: 4.5 V
